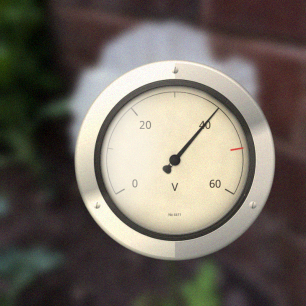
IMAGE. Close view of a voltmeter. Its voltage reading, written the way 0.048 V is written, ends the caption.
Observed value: 40 V
